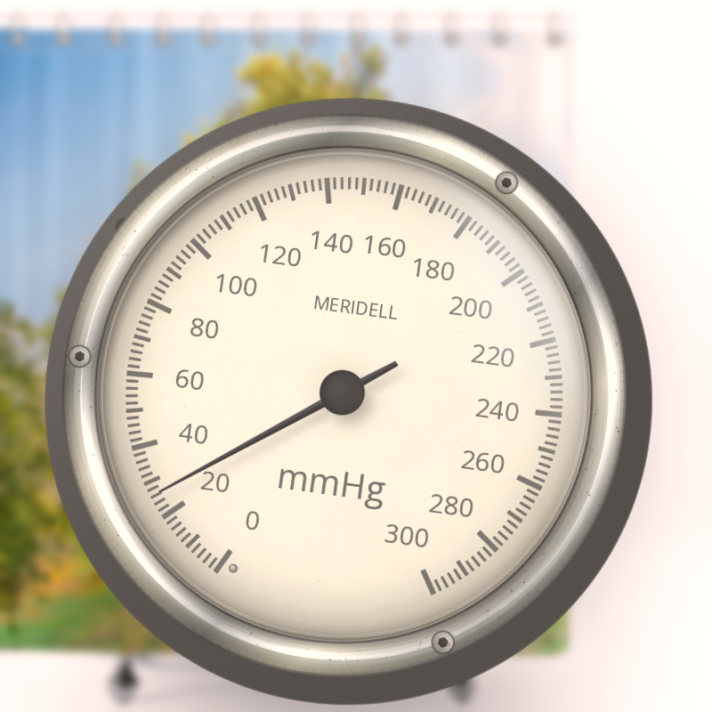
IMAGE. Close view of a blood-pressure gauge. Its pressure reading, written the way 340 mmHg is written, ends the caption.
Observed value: 26 mmHg
